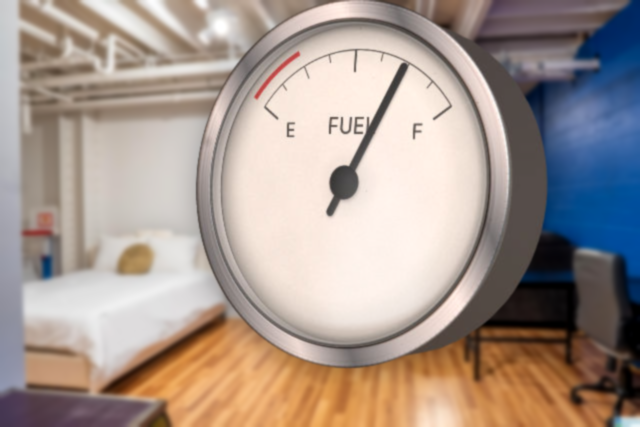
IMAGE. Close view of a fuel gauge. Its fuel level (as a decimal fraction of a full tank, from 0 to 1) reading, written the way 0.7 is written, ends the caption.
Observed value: 0.75
